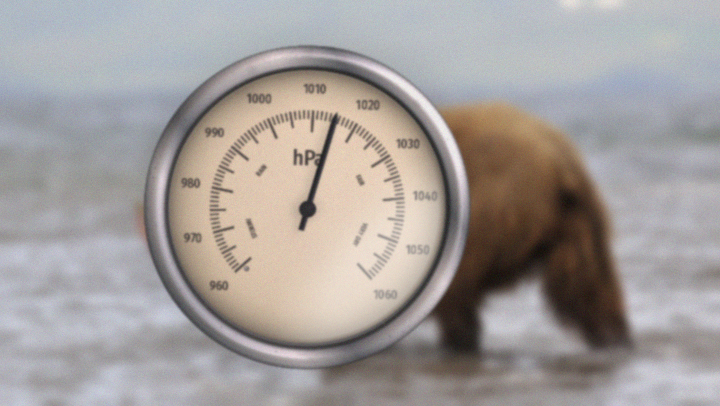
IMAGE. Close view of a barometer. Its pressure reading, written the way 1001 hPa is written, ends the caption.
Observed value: 1015 hPa
